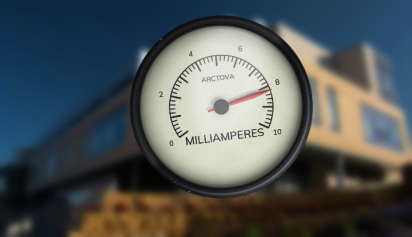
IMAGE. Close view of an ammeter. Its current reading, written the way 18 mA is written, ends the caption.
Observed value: 8.2 mA
